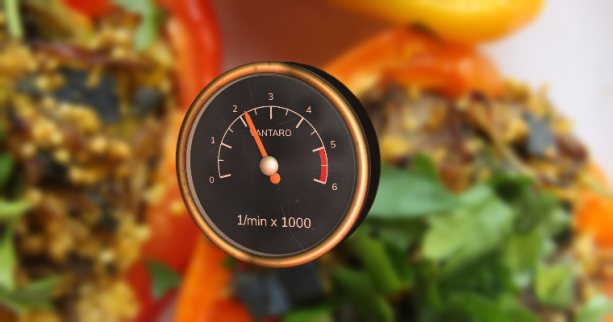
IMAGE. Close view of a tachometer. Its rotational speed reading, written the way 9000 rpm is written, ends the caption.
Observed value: 2250 rpm
